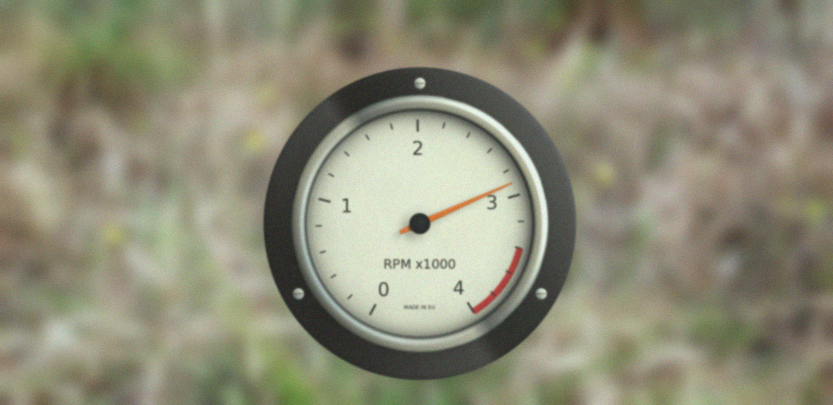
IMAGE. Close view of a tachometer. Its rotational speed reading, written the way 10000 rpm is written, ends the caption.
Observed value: 2900 rpm
